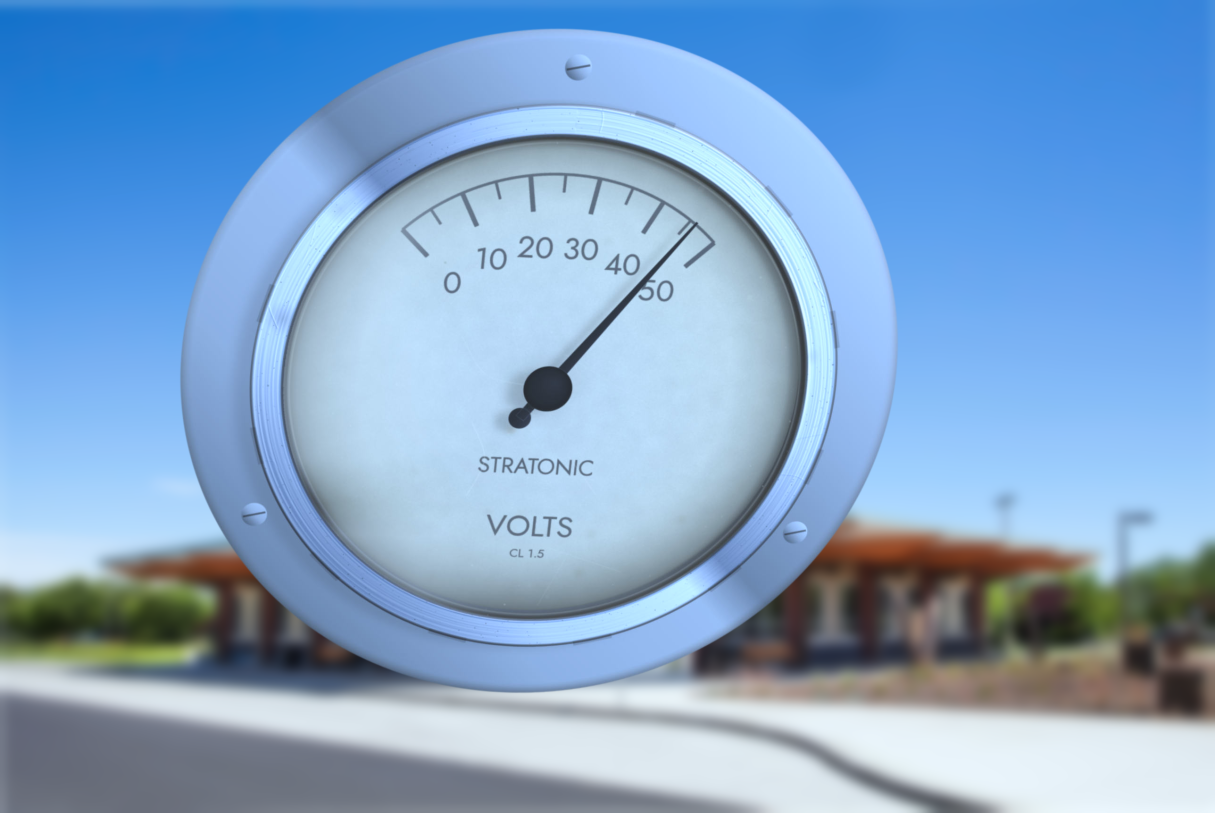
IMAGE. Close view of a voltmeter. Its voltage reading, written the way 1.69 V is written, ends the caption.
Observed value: 45 V
